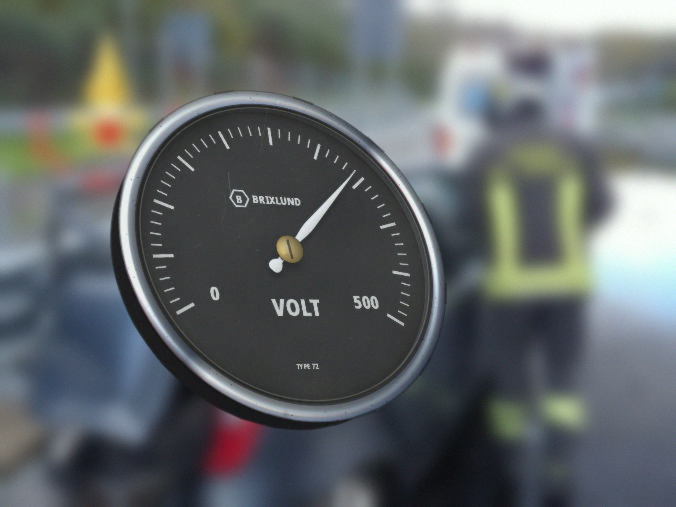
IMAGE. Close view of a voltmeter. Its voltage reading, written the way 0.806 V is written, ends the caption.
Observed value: 340 V
